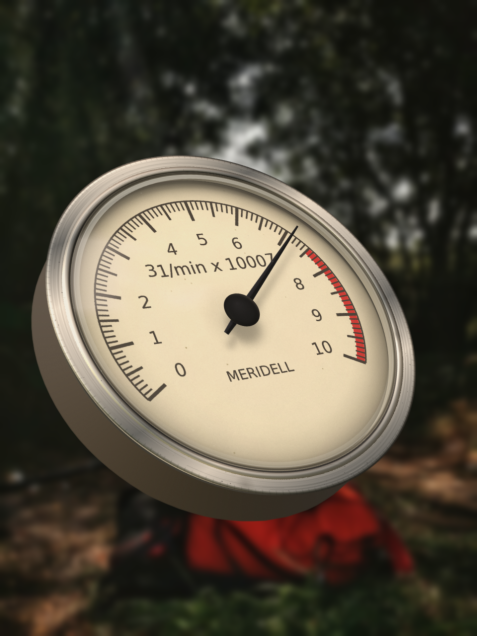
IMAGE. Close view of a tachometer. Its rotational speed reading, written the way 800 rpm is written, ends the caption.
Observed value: 7100 rpm
